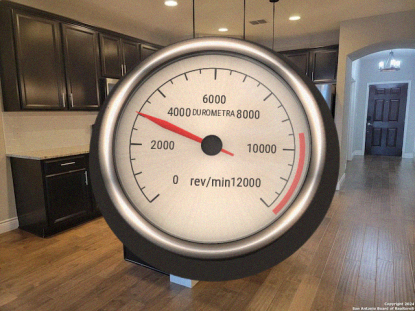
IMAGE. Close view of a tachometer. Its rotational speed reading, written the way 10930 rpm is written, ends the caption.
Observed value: 3000 rpm
